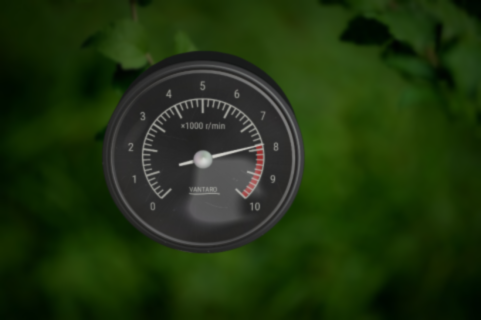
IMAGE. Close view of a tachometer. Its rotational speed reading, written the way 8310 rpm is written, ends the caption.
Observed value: 7800 rpm
